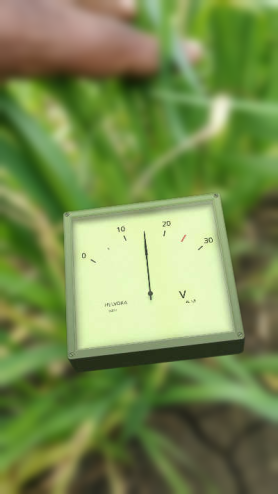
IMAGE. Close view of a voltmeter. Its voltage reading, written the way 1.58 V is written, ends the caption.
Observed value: 15 V
